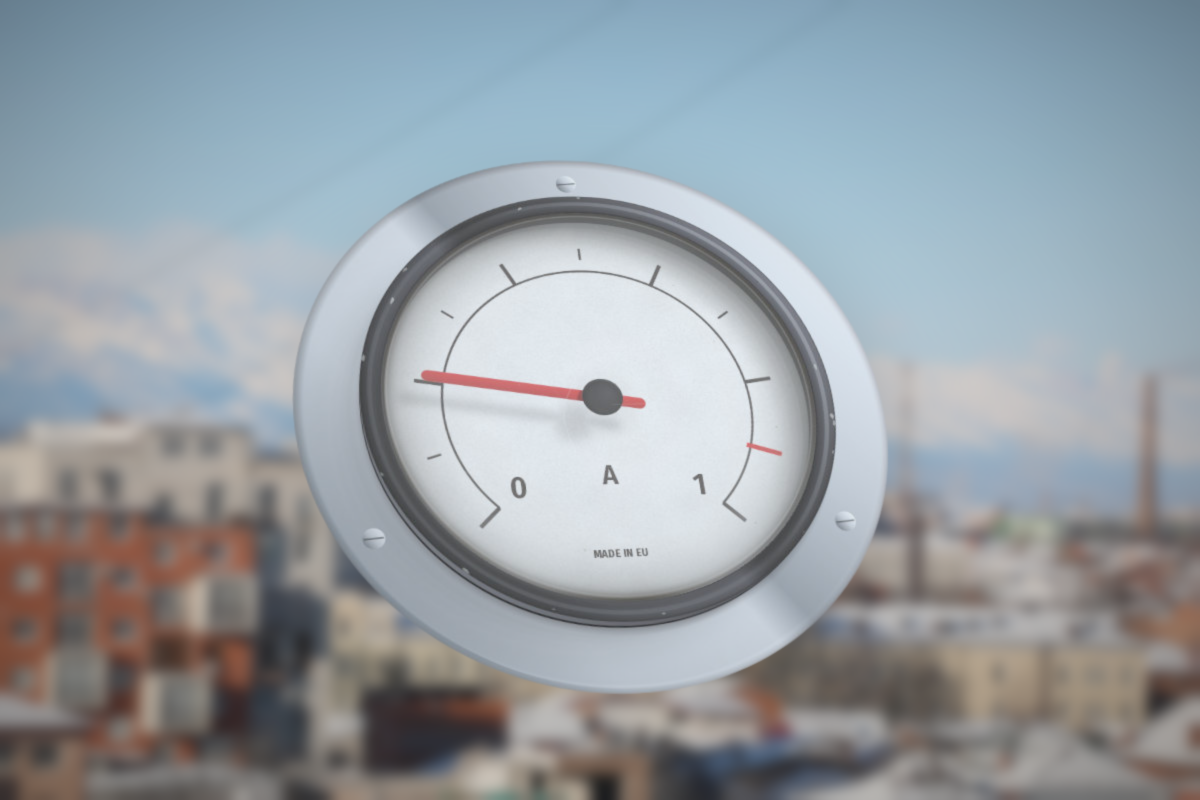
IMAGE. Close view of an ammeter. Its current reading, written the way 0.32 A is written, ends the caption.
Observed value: 0.2 A
